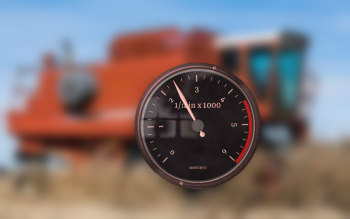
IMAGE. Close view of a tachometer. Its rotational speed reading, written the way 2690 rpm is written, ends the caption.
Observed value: 2400 rpm
